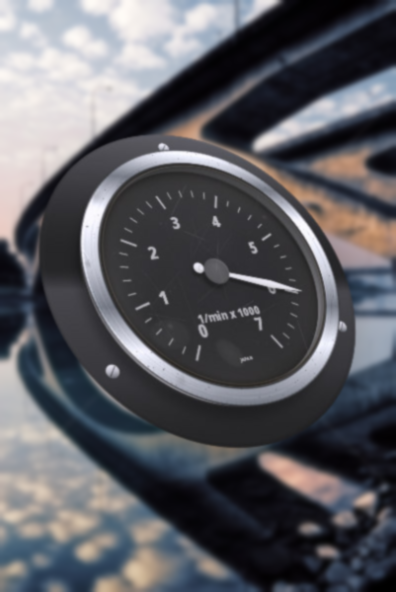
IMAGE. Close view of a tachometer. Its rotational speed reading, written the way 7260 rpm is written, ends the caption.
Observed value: 6000 rpm
